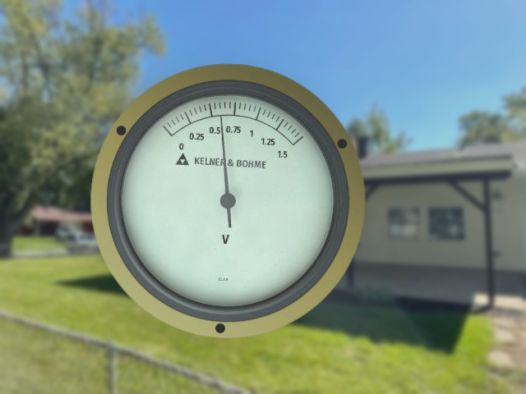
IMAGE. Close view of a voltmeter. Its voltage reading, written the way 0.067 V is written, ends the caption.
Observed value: 0.6 V
